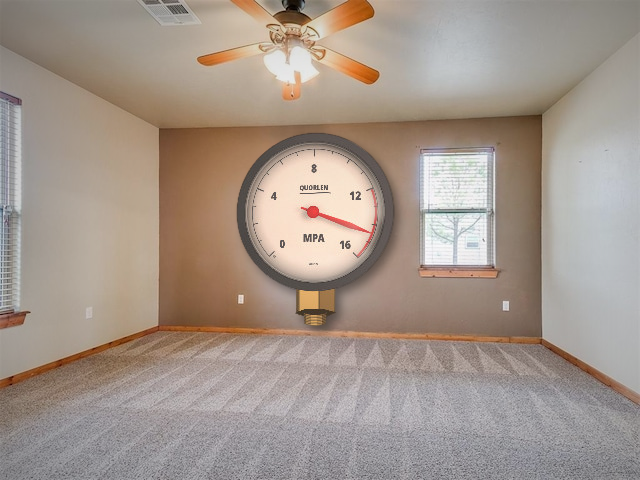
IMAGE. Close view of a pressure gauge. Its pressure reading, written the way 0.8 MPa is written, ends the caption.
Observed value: 14.5 MPa
